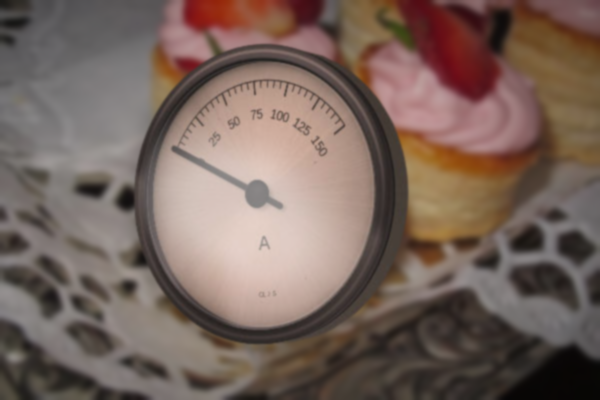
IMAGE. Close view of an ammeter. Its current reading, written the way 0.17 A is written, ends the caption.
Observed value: 0 A
